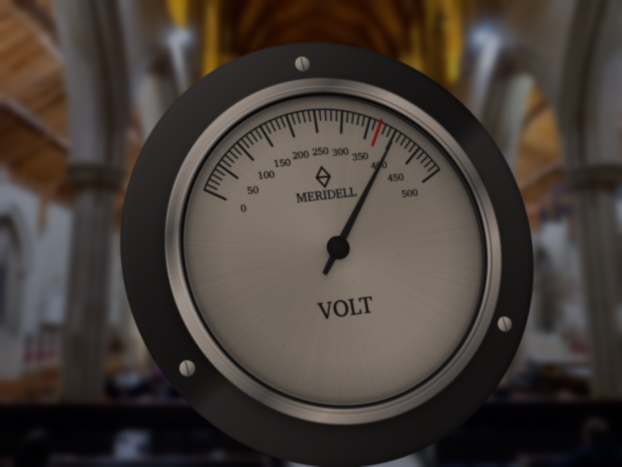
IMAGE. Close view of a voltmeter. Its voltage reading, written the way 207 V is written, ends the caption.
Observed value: 400 V
